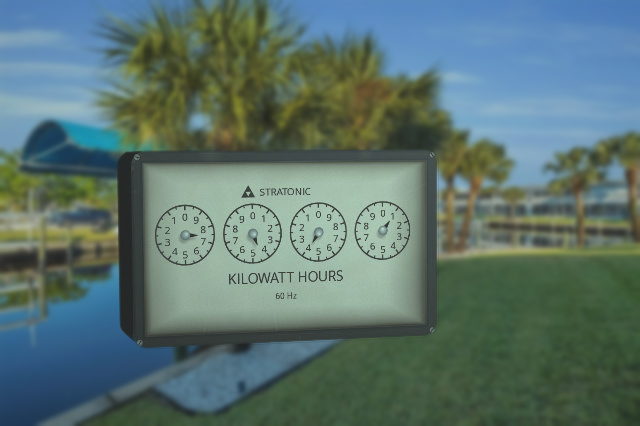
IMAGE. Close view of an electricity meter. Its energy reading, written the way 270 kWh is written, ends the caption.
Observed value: 7441 kWh
